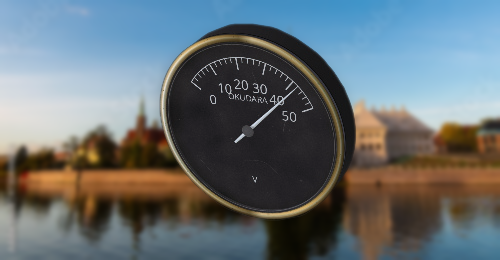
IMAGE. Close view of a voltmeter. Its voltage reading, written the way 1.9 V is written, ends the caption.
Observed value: 42 V
